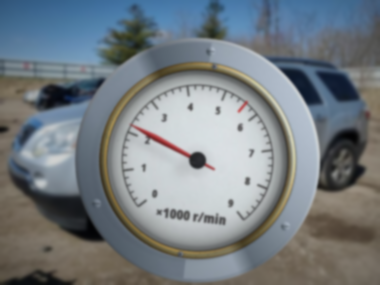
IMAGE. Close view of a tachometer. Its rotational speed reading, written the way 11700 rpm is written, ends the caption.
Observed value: 2200 rpm
